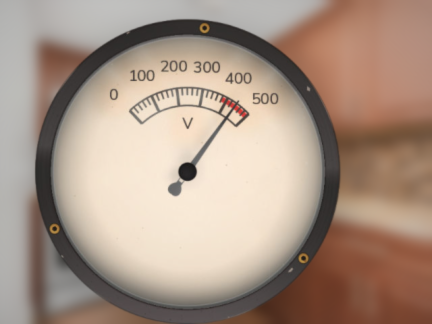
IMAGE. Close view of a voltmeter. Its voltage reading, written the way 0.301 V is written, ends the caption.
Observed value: 440 V
